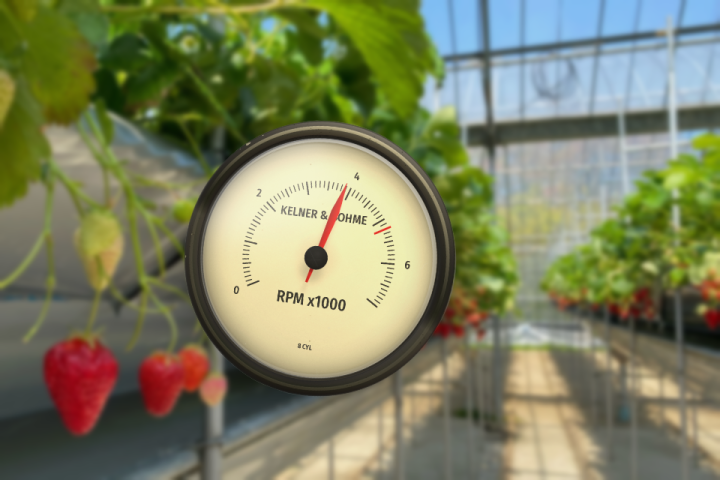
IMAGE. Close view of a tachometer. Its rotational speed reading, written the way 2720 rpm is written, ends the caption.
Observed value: 3900 rpm
